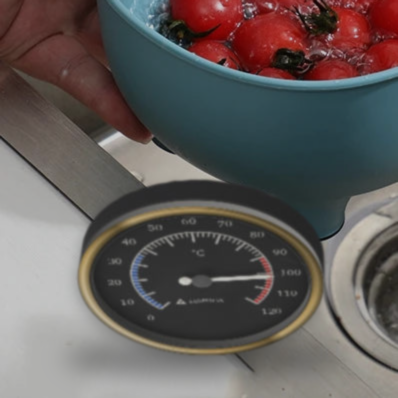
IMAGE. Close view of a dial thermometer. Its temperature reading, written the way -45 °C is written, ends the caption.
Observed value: 100 °C
